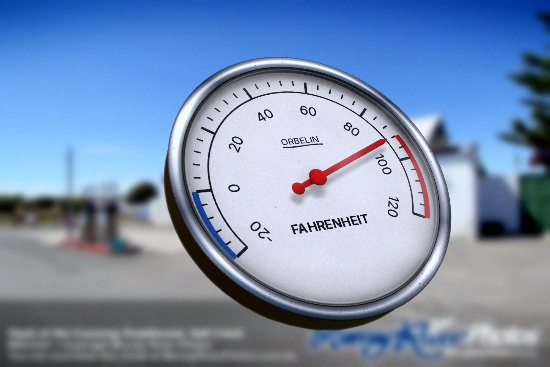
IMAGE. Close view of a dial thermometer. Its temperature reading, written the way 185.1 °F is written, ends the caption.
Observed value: 92 °F
